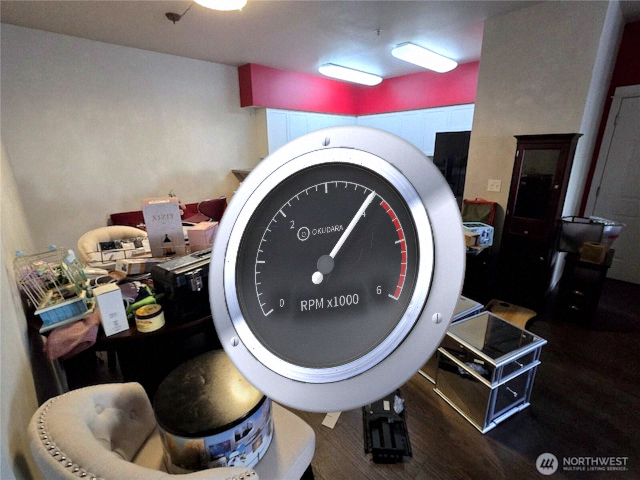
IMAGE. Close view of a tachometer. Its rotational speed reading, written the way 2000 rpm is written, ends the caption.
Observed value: 4000 rpm
